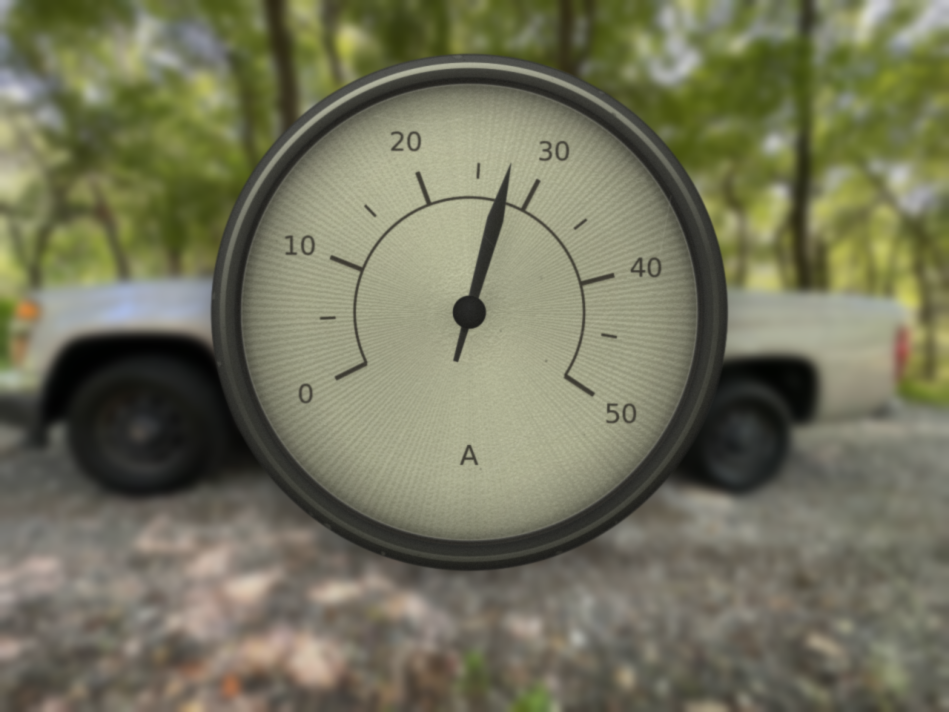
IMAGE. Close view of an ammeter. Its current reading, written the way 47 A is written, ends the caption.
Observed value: 27.5 A
